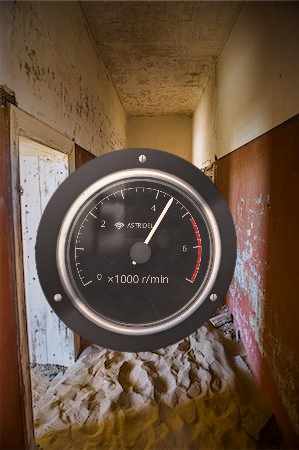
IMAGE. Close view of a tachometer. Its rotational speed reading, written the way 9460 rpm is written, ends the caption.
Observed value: 4400 rpm
